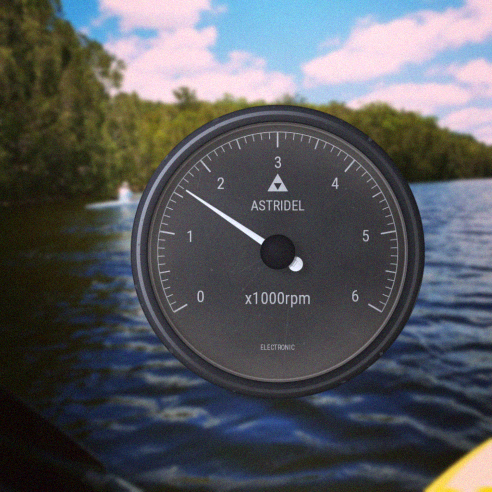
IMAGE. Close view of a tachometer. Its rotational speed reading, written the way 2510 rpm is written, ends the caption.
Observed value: 1600 rpm
